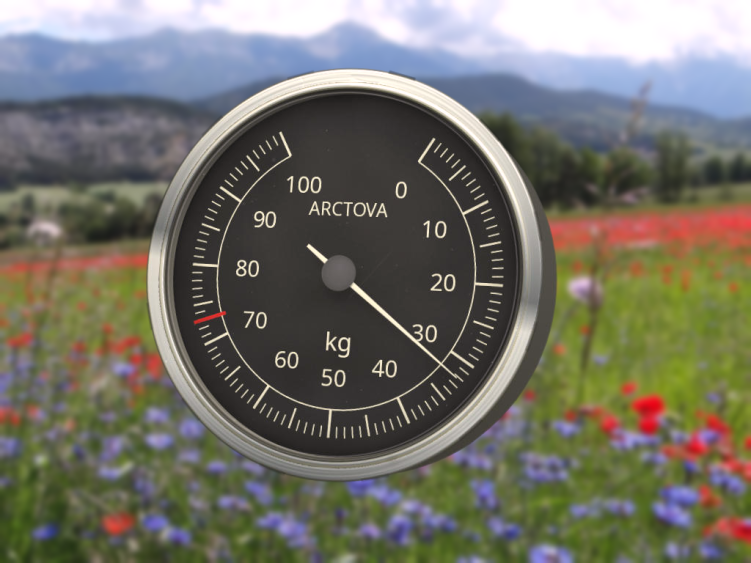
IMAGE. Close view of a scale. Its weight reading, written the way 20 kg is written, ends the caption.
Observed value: 32 kg
